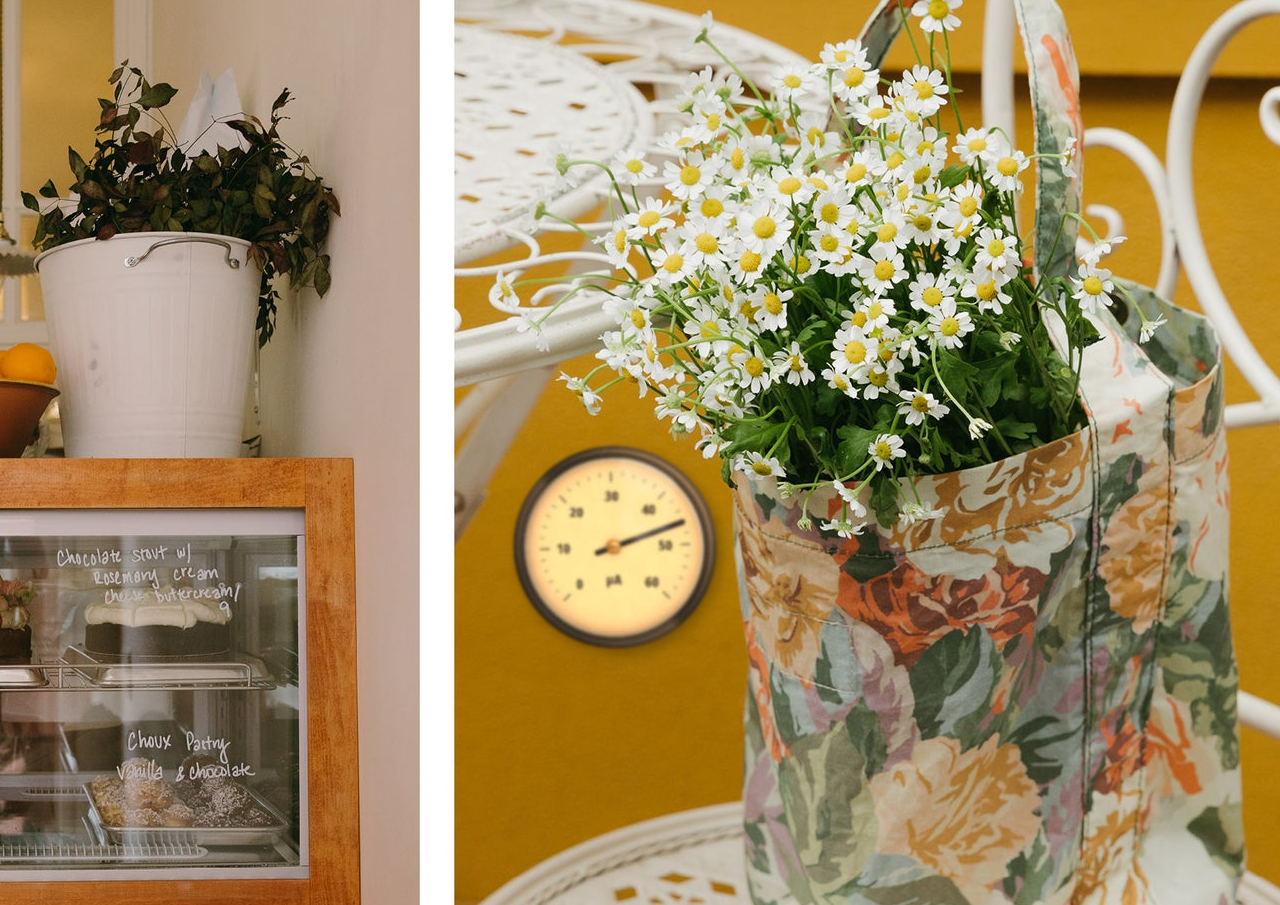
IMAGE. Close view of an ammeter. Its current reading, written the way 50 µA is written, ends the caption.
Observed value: 46 µA
